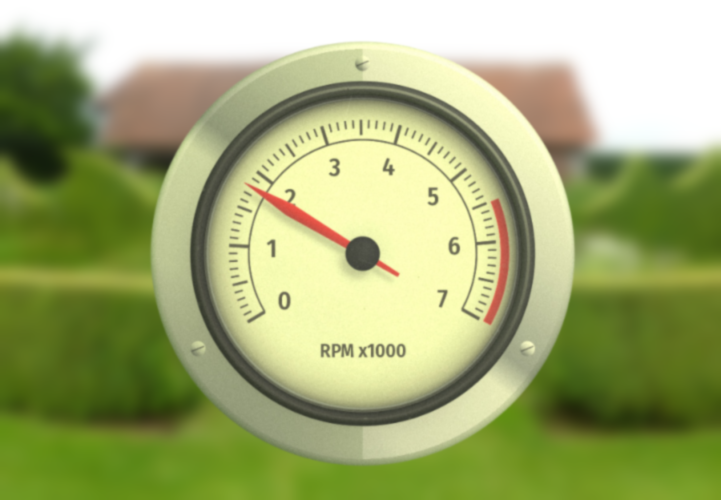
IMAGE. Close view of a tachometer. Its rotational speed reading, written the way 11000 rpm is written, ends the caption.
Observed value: 1800 rpm
